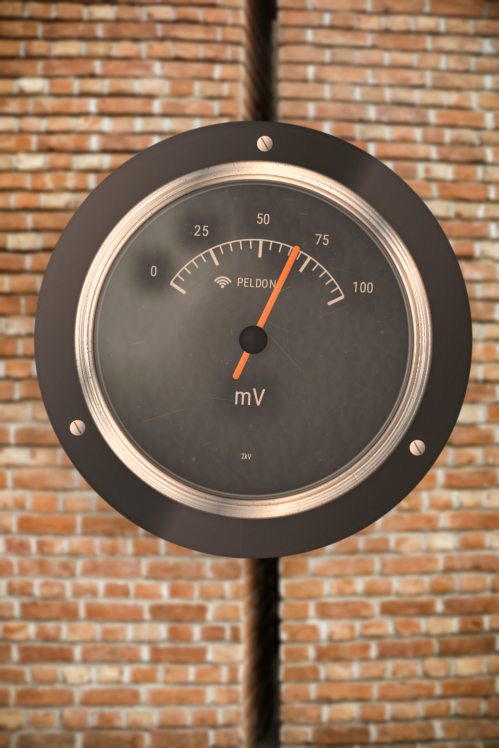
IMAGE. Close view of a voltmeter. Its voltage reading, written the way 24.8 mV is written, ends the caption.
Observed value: 67.5 mV
